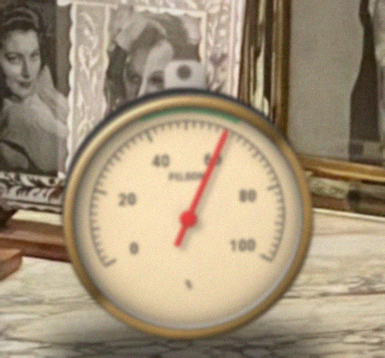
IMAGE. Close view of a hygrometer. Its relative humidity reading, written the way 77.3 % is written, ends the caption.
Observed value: 60 %
